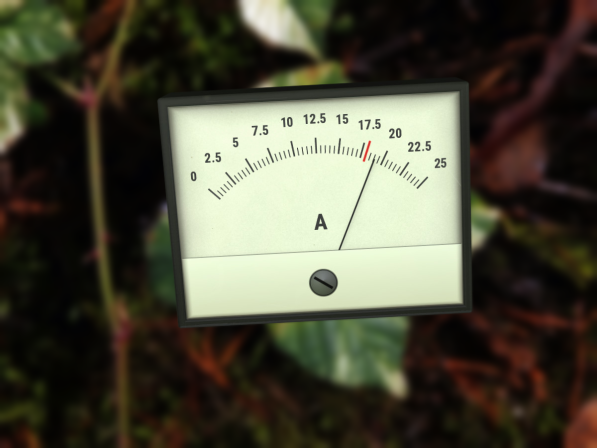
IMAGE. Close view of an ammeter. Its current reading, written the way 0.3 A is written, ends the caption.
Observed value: 19 A
